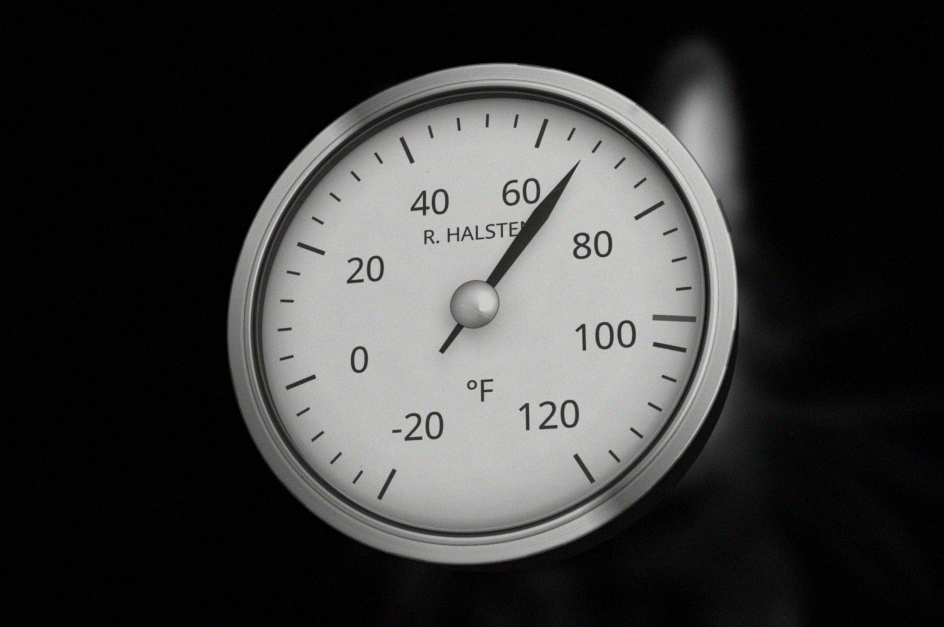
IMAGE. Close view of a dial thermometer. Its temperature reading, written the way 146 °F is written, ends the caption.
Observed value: 68 °F
